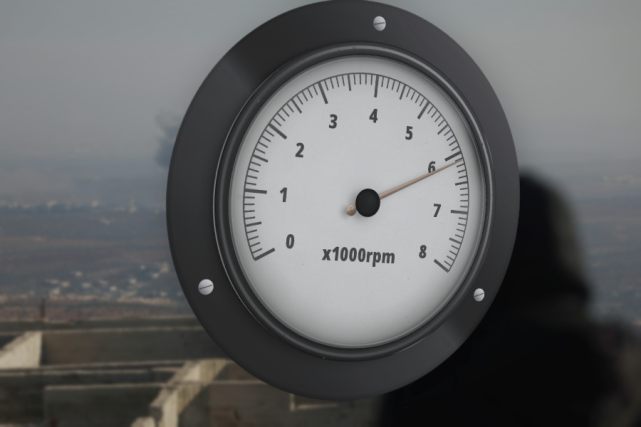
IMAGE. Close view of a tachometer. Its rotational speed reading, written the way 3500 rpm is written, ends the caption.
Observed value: 6100 rpm
